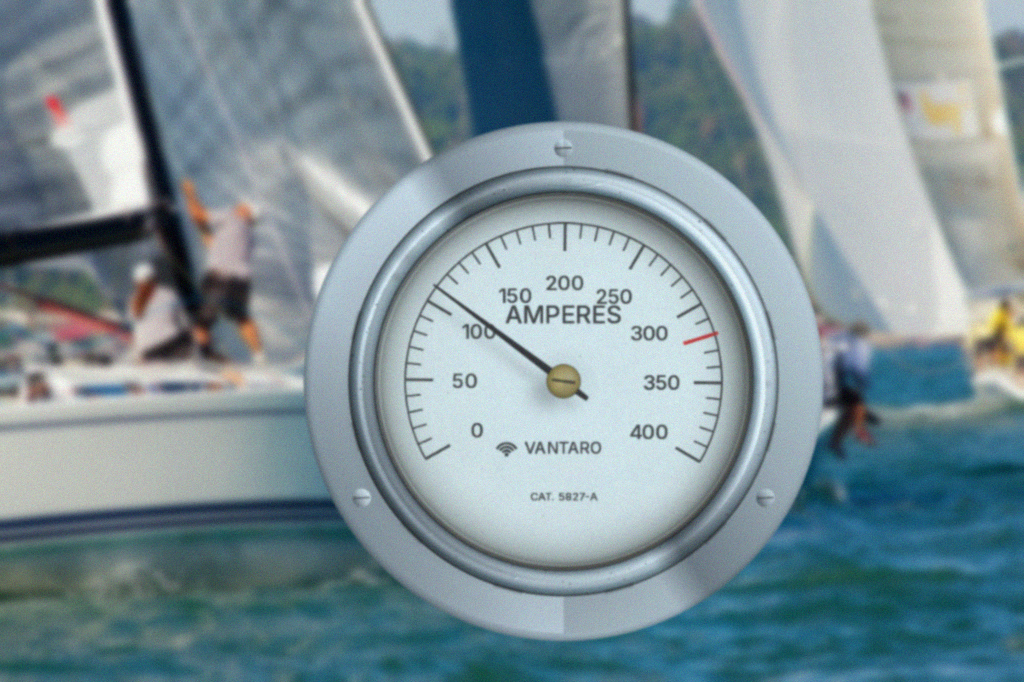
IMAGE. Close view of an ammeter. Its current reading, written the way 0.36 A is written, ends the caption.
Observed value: 110 A
